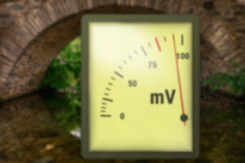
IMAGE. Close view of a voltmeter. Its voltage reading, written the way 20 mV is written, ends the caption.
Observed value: 95 mV
